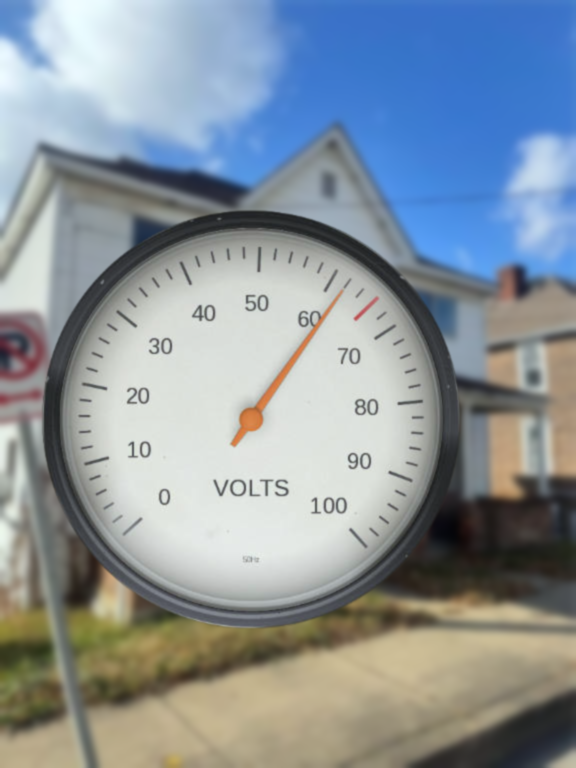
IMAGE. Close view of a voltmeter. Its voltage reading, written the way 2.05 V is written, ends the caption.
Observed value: 62 V
